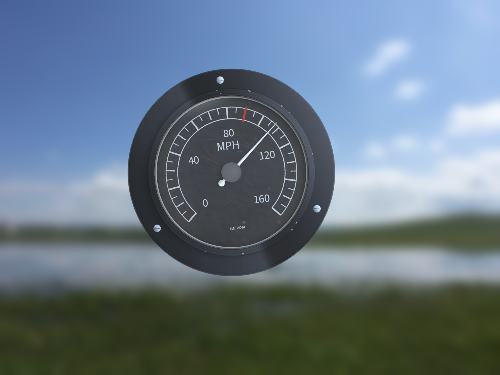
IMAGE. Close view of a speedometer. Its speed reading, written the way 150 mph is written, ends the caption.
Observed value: 107.5 mph
